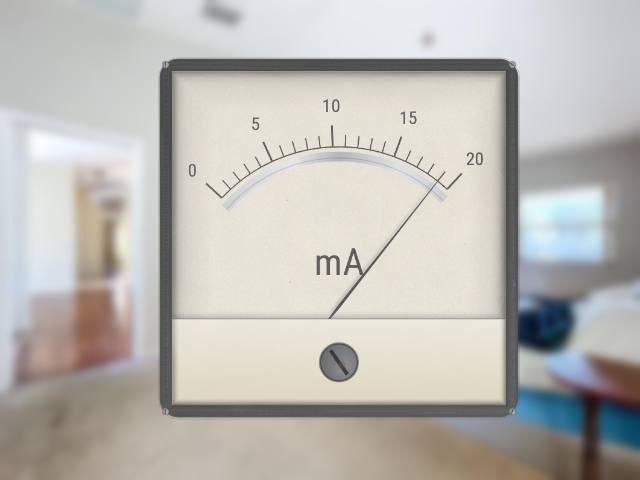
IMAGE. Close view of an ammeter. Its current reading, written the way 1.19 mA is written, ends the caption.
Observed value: 19 mA
